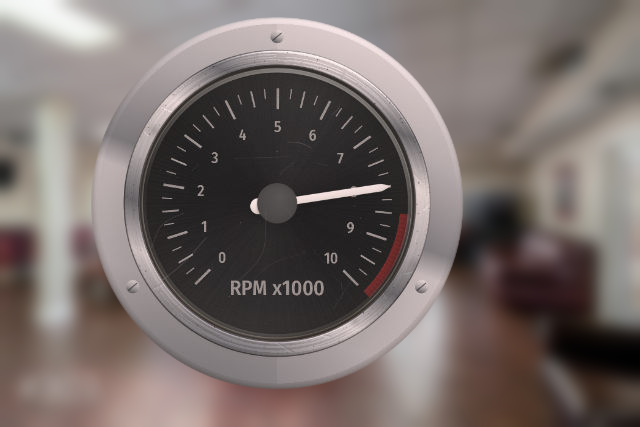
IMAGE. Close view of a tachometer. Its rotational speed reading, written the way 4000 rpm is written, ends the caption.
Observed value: 8000 rpm
